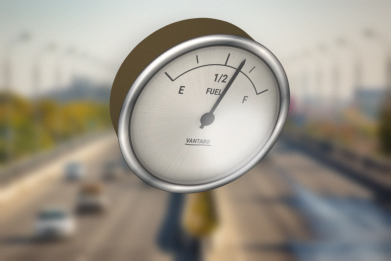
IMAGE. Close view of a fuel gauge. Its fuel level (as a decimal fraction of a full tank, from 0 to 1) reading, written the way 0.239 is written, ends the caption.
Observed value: 0.625
